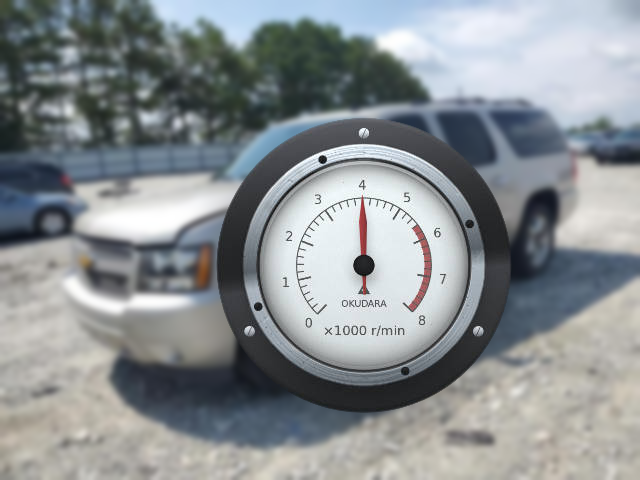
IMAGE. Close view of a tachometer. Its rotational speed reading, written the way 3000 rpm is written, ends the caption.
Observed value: 4000 rpm
